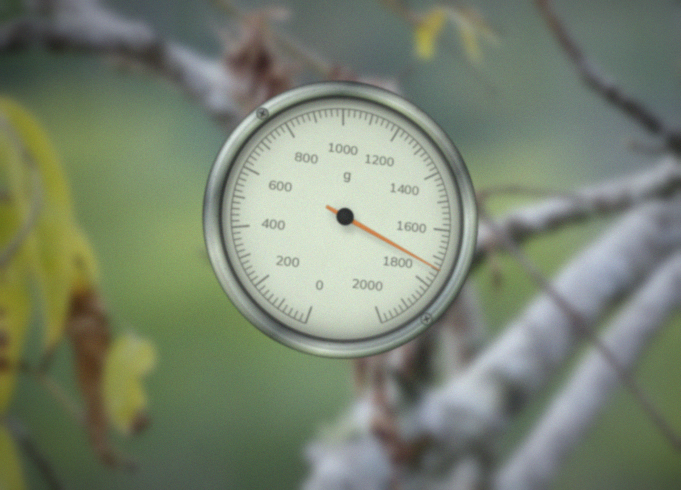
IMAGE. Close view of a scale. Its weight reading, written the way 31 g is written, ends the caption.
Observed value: 1740 g
